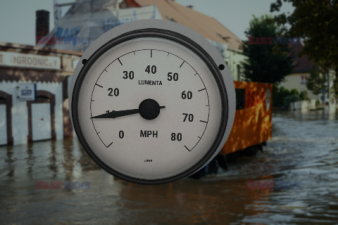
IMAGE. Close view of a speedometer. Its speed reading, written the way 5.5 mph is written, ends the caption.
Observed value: 10 mph
